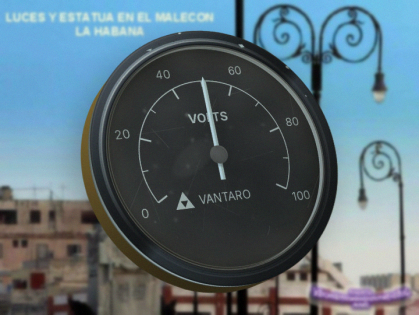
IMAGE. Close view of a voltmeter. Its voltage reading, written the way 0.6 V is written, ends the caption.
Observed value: 50 V
